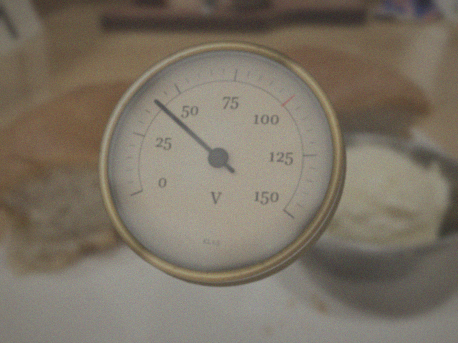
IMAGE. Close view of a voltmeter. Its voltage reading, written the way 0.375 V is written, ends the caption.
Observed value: 40 V
